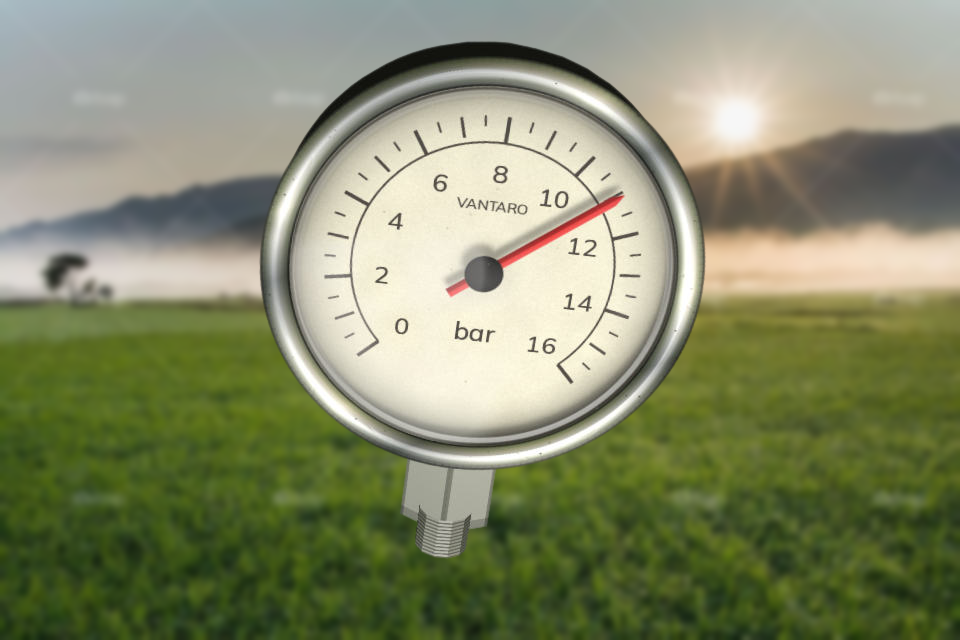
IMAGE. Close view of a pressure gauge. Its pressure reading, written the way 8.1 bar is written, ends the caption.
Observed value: 11 bar
